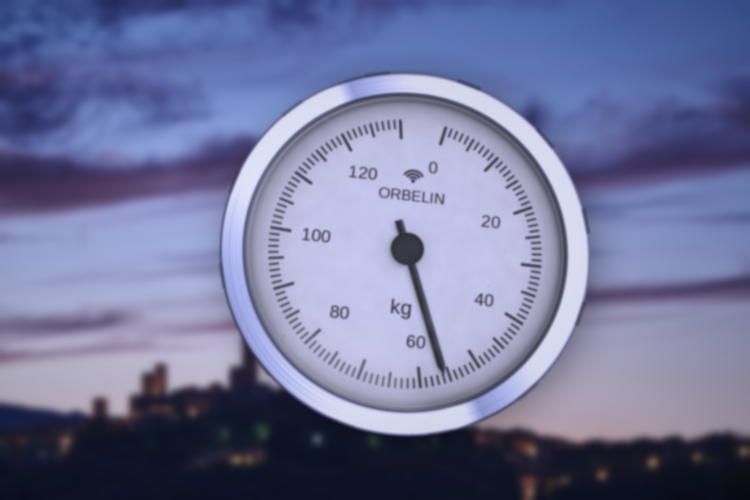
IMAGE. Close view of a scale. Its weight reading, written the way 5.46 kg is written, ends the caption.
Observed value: 56 kg
